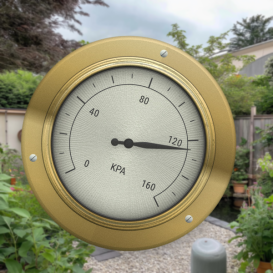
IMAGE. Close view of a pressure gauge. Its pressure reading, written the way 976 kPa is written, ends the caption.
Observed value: 125 kPa
